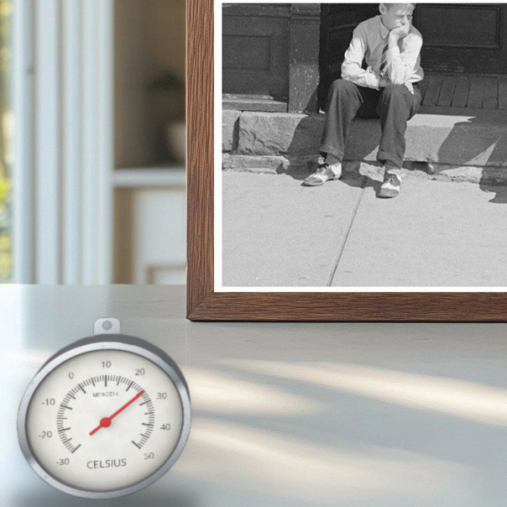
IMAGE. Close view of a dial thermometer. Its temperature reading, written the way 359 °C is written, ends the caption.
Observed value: 25 °C
